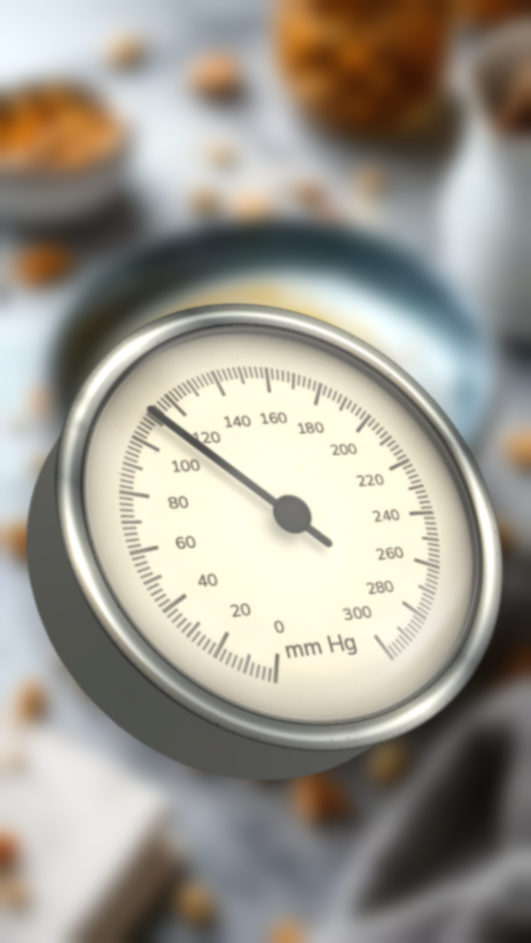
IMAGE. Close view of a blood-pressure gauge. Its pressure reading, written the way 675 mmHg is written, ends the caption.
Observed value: 110 mmHg
